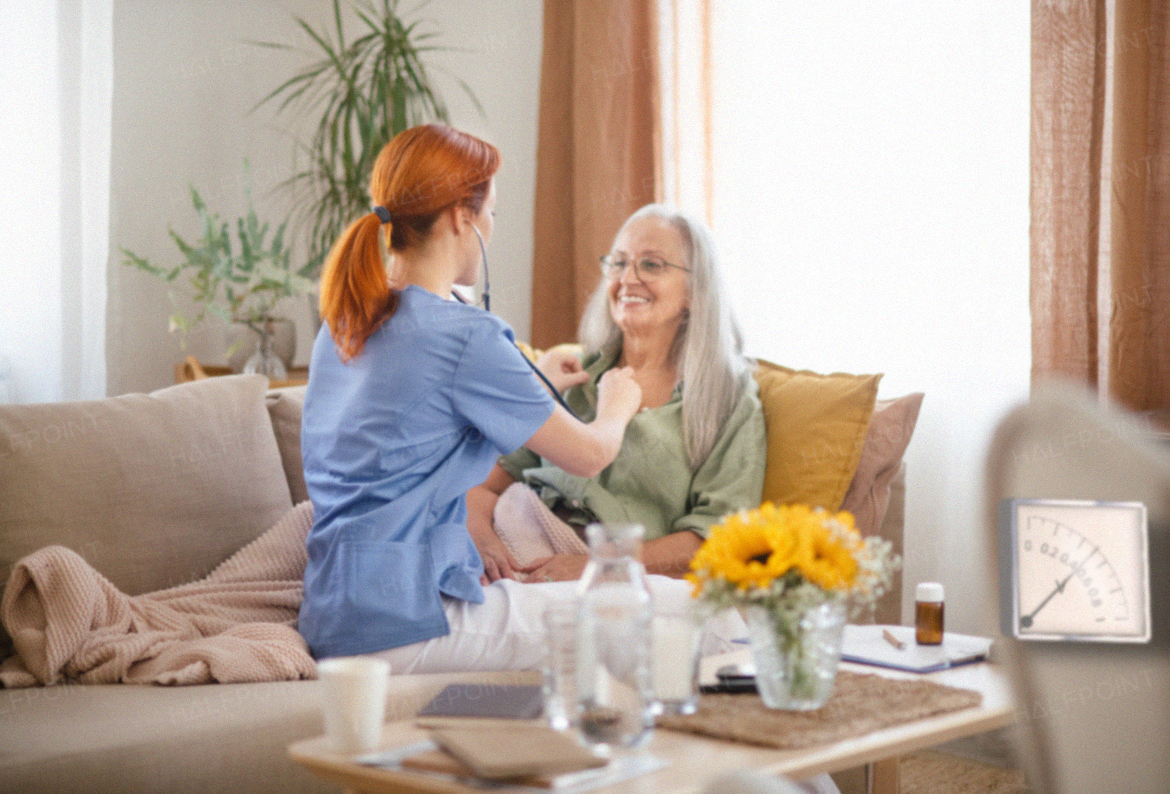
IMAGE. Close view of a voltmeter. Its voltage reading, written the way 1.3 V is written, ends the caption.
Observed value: 0.5 V
